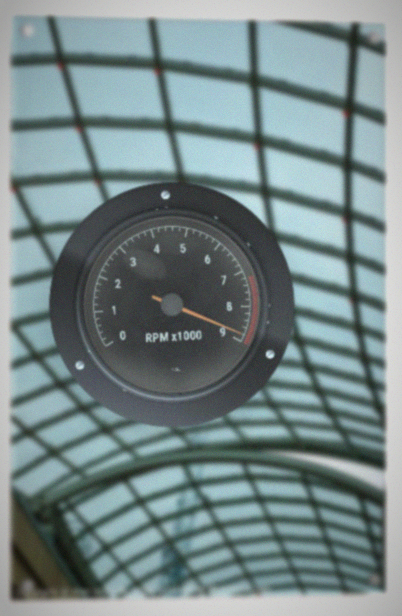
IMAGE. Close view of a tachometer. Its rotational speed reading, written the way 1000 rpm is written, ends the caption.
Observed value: 8800 rpm
